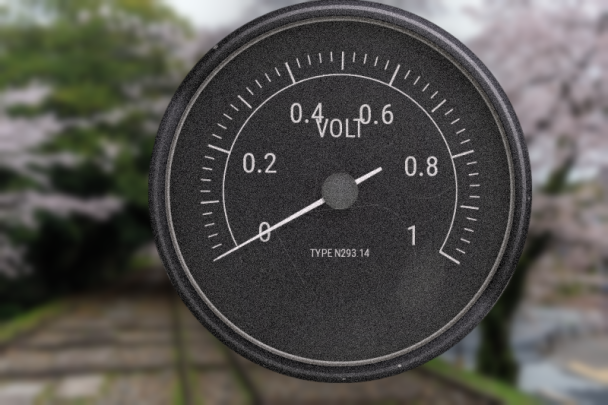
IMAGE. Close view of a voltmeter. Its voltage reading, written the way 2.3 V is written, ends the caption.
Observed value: 0 V
